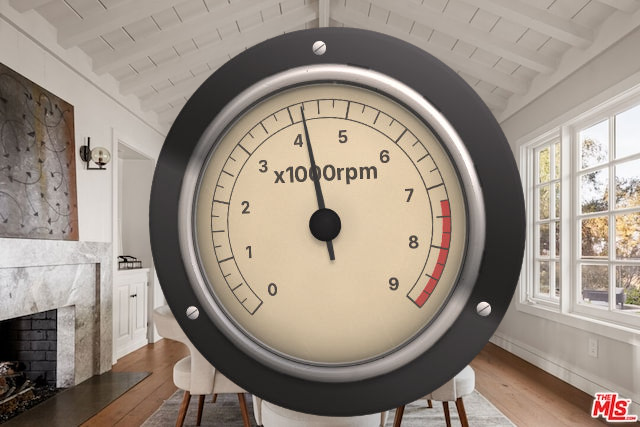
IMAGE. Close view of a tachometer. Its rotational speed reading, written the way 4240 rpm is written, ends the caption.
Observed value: 4250 rpm
